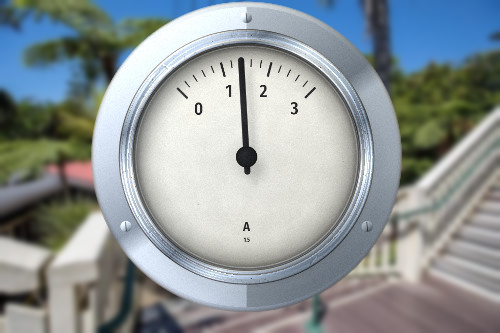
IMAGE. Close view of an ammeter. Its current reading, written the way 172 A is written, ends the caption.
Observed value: 1.4 A
